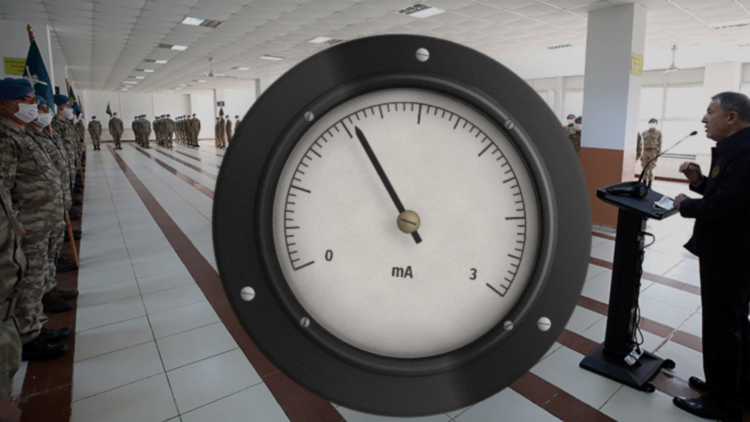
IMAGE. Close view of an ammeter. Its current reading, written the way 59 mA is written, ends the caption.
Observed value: 1.05 mA
